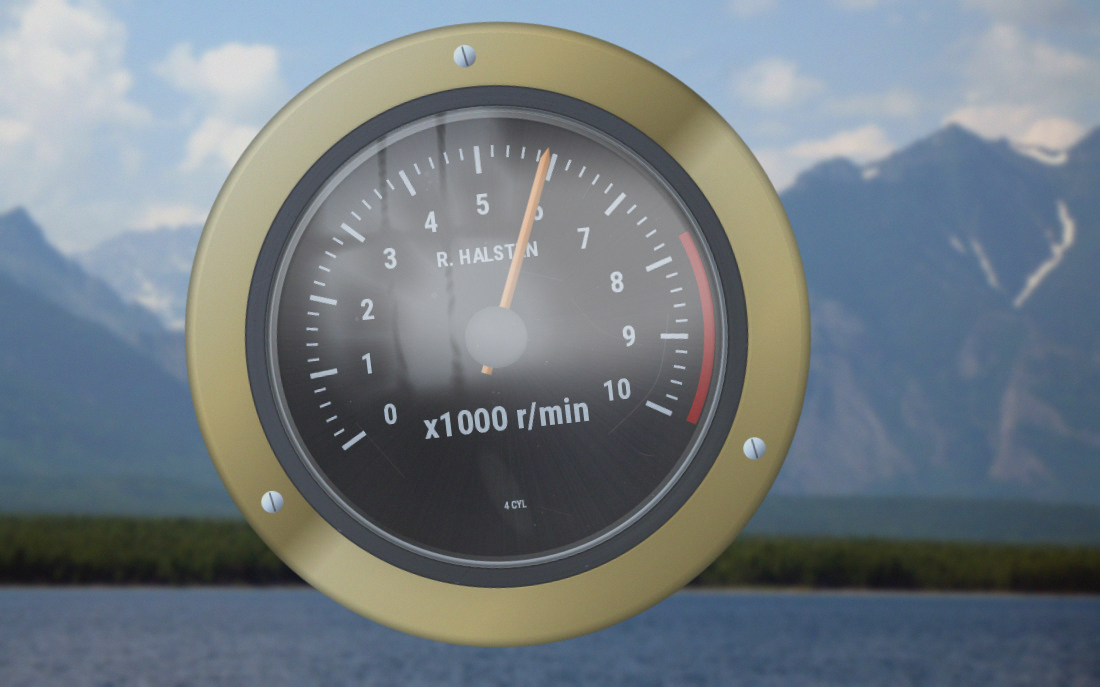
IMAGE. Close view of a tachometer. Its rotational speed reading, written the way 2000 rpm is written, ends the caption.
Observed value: 5900 rpm
